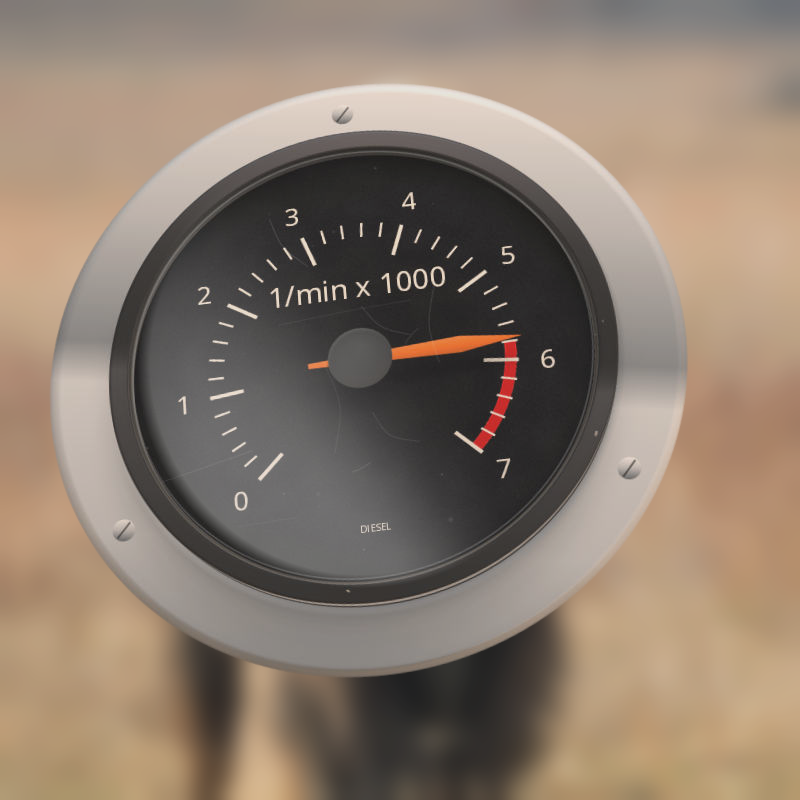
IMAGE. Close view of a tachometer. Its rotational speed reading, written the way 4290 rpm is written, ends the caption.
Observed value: 5800 rpm
